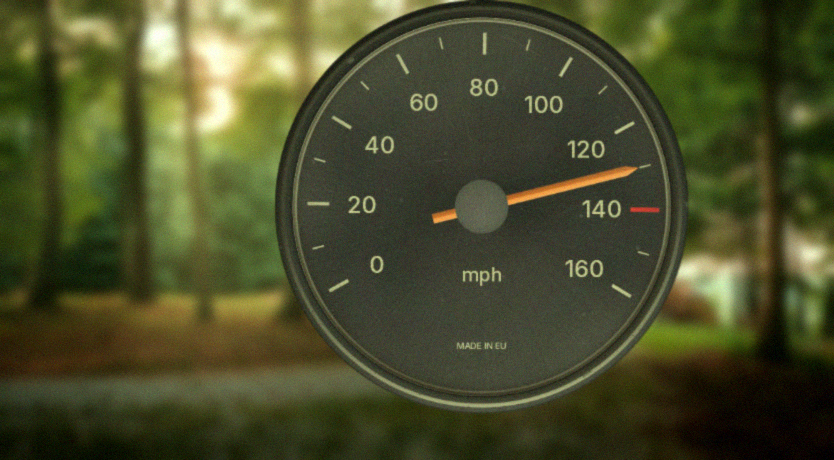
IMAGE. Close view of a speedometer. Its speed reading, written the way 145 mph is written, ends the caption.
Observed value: 130 mph
